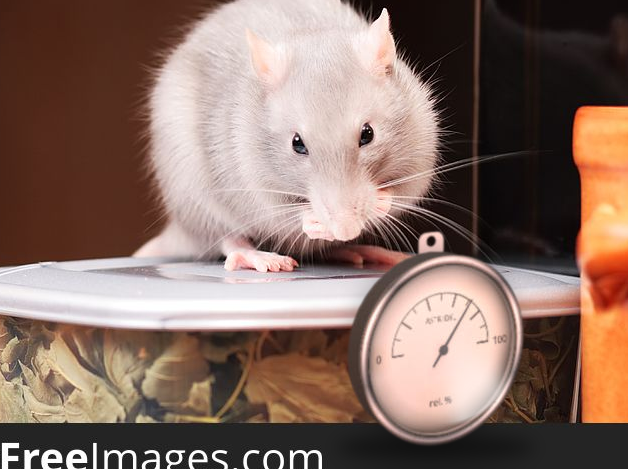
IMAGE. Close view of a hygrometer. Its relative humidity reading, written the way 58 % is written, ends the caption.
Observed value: 70 %
